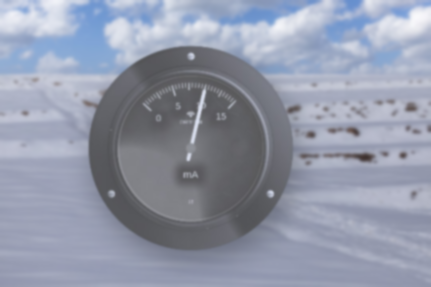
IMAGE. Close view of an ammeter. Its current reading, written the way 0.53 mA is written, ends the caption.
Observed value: 10 mA
